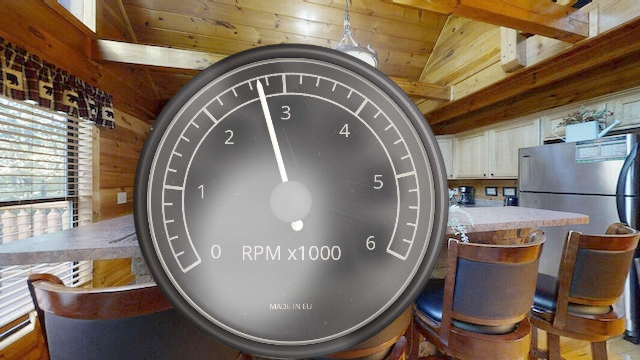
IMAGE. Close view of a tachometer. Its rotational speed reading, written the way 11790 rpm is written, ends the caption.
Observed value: 2700 rpm
